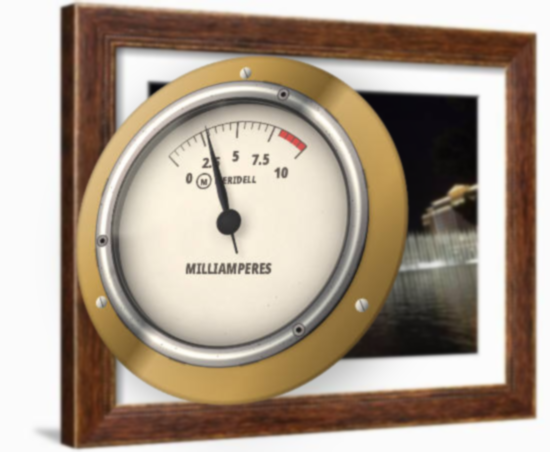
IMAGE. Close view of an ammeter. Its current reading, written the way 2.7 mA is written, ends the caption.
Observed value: 3 mA
